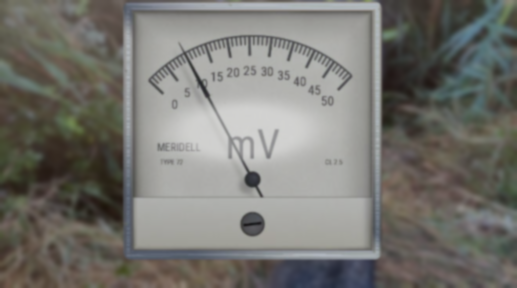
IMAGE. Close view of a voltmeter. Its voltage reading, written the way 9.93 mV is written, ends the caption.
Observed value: 10 mV
